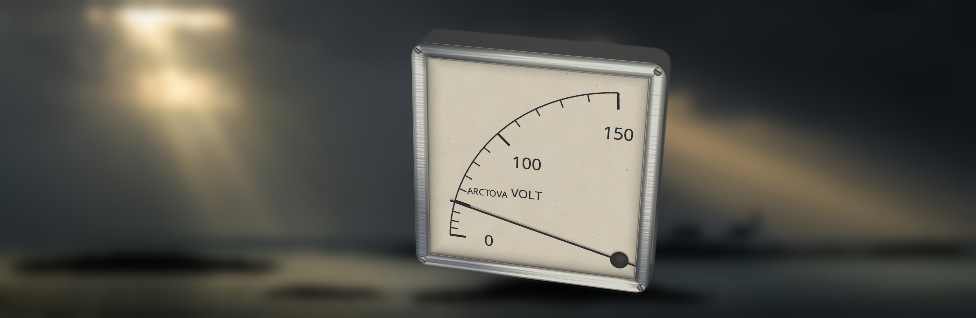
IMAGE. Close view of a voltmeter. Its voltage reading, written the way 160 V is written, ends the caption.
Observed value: 50 V
